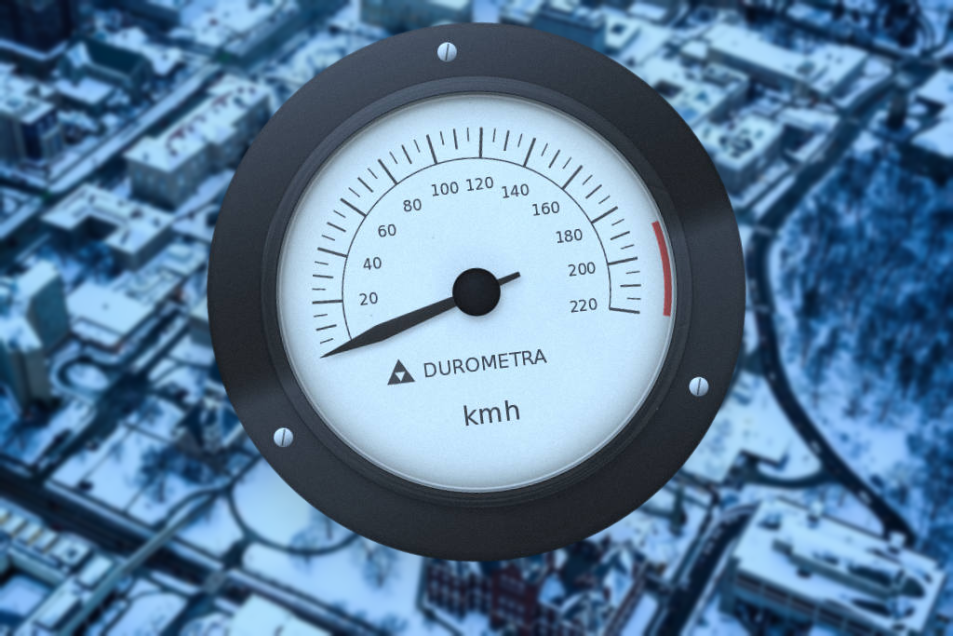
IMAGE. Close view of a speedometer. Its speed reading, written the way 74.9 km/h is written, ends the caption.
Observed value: 0 km/h
